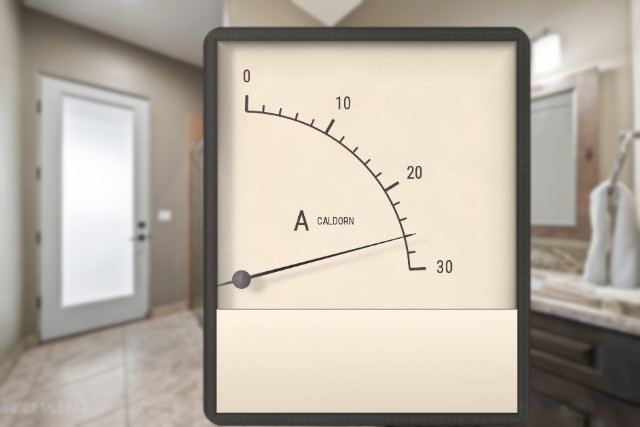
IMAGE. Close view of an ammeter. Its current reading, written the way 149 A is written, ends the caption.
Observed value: 26 A
